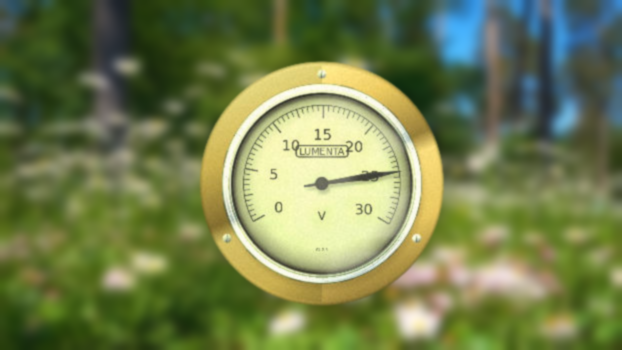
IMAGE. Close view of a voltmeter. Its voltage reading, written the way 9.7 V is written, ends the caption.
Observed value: 25 V
